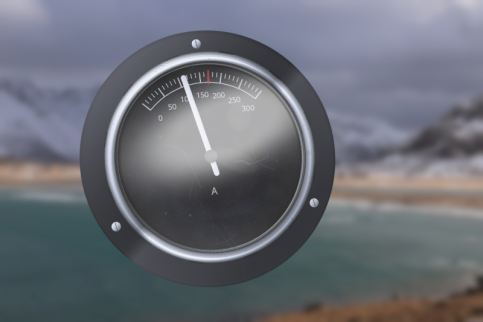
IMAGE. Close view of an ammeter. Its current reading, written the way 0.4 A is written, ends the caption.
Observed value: 110 A
